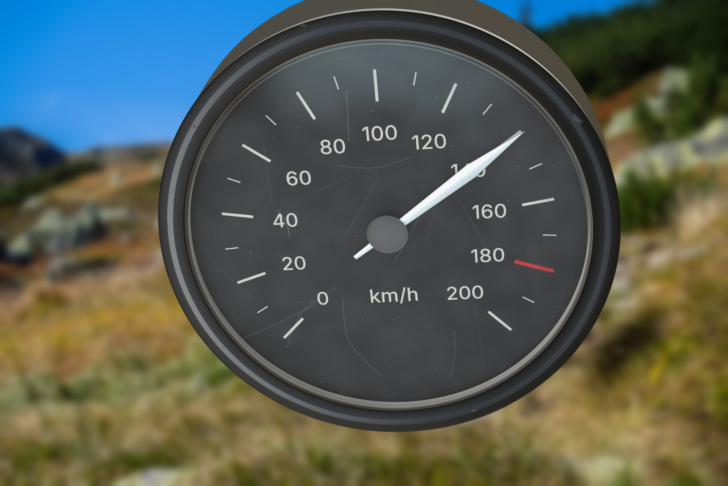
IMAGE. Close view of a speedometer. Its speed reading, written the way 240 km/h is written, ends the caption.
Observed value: 140 km/h
